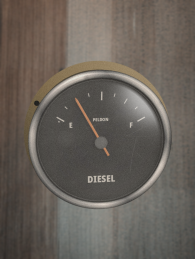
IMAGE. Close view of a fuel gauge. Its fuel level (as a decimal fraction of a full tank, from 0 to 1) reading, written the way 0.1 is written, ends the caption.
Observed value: 0.25
